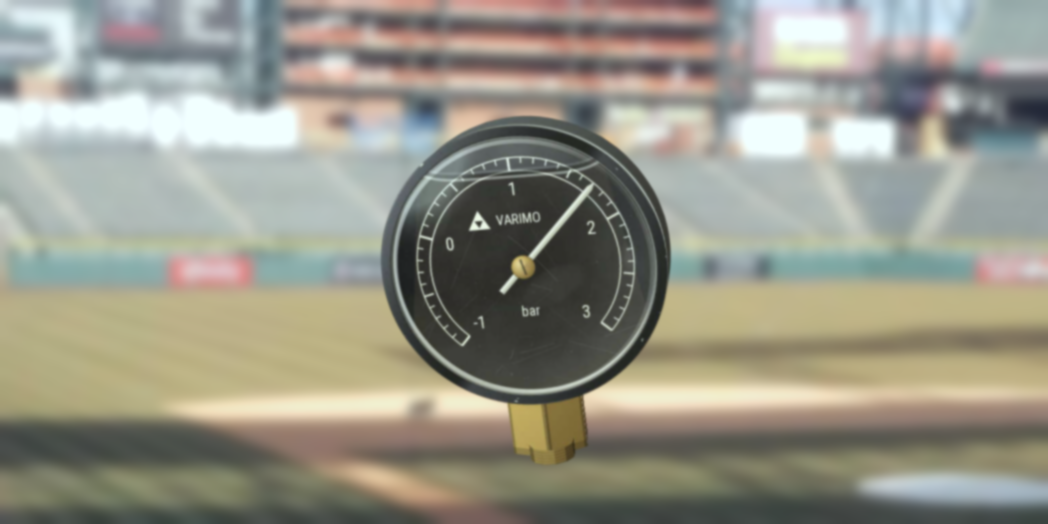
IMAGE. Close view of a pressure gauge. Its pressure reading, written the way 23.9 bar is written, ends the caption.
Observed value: 1.7 bar
